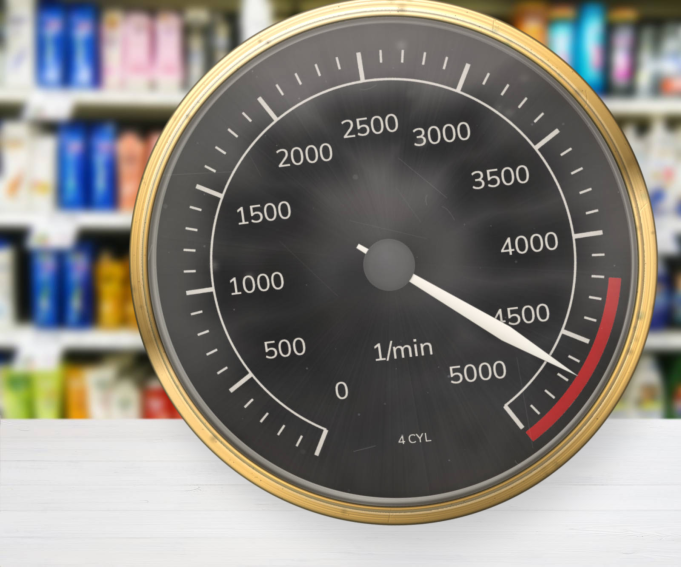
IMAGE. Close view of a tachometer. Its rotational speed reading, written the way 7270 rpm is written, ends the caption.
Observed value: 4650 rpm
